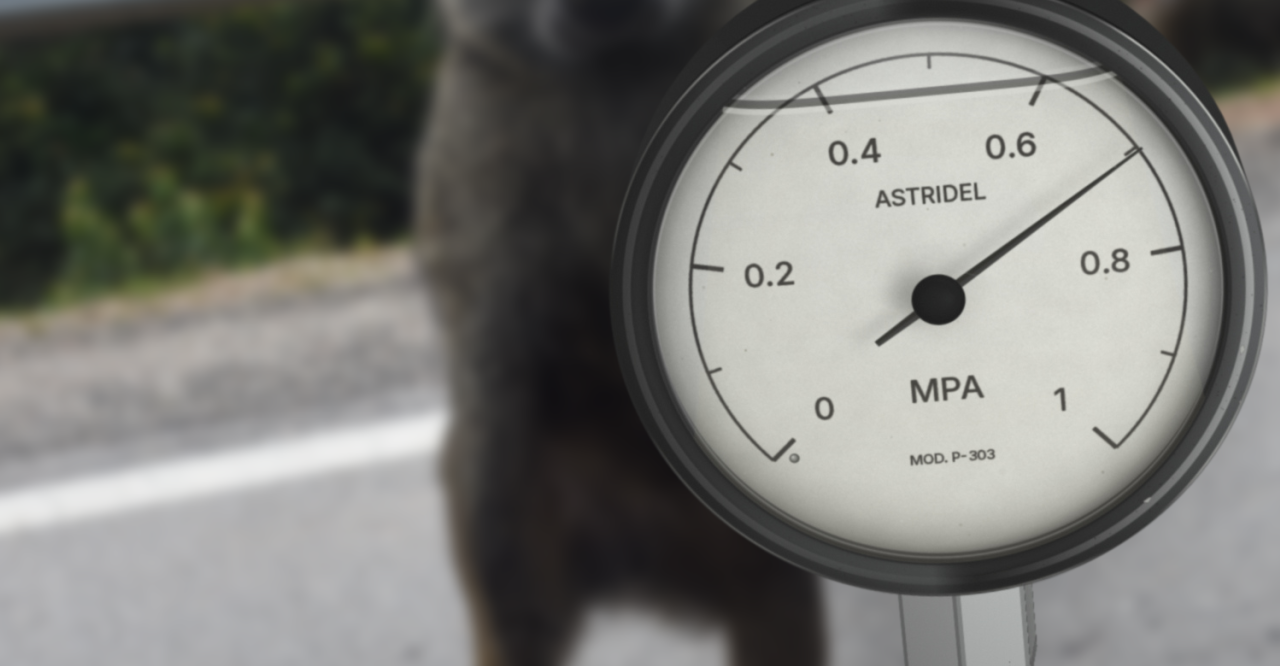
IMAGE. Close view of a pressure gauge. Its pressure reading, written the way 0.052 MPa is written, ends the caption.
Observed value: 0.7 MPa
